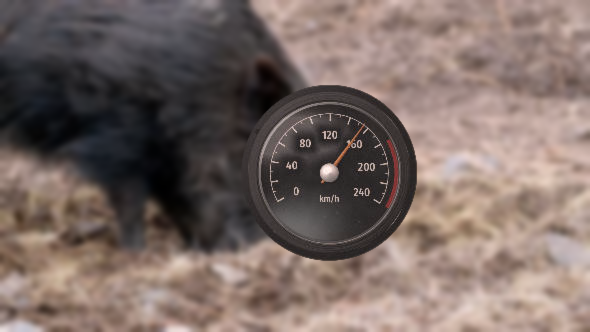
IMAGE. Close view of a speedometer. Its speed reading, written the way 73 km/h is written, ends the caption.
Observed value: 155 km/h
